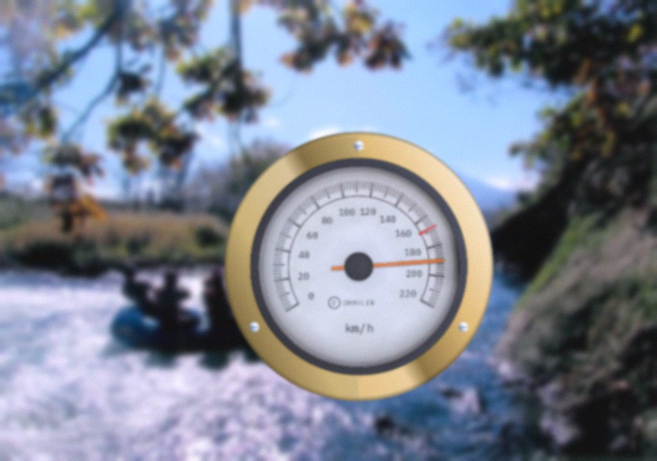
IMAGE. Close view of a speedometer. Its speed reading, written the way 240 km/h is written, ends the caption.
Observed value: 190 km/h
